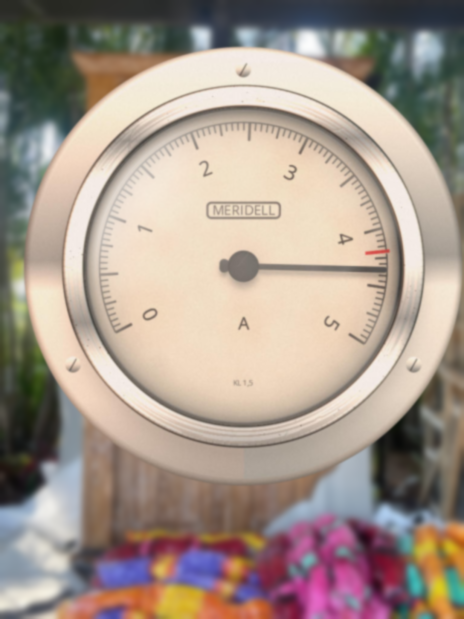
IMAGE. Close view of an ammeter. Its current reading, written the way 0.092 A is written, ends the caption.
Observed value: 4.35 A
